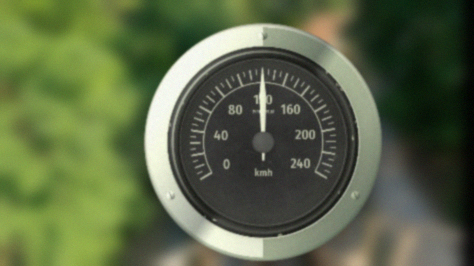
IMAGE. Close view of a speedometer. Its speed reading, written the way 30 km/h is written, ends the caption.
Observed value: 120 km/h
